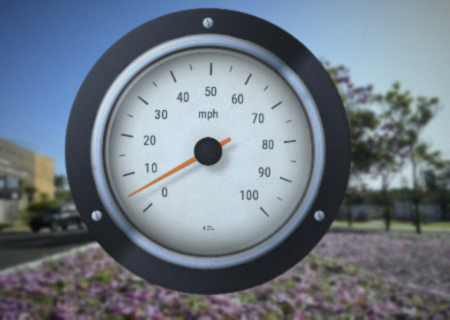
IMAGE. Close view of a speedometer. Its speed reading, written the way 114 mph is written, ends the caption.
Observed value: 5 mph
